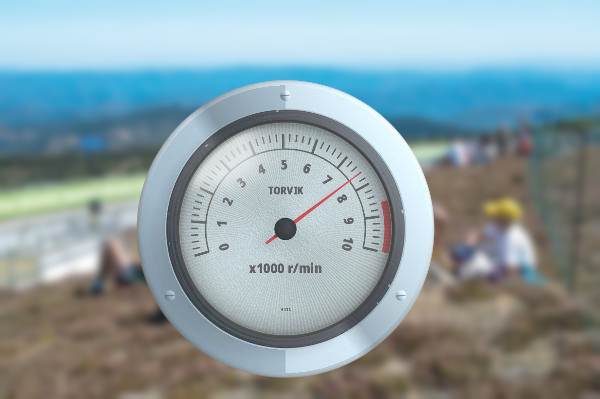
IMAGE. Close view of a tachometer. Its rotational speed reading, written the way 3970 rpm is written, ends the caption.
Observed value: 7600 rpm
